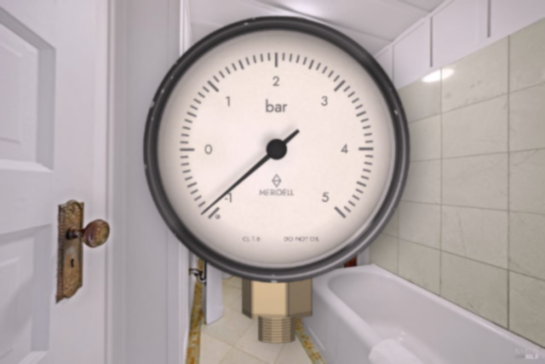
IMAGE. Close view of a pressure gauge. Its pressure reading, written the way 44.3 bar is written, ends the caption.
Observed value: -0.9 bar
